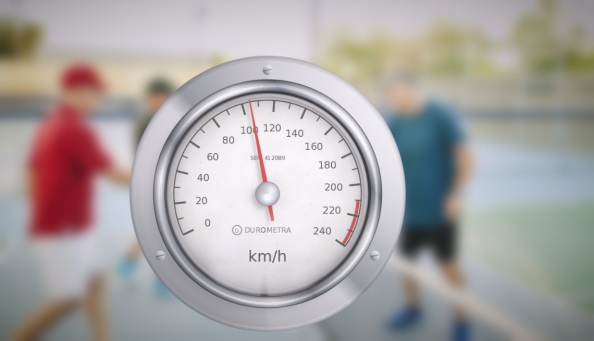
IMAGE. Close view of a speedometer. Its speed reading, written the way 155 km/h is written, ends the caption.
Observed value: 105 km/h
